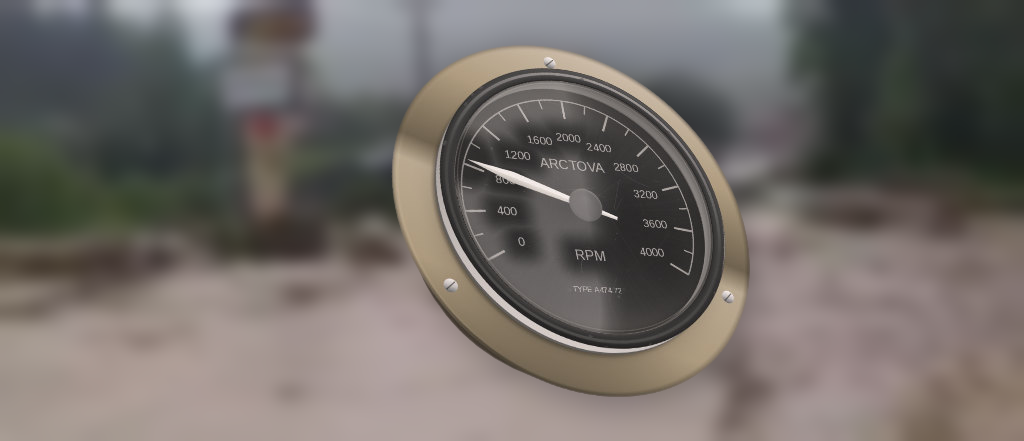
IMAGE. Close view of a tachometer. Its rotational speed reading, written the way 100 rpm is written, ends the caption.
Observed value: 800 rpm
